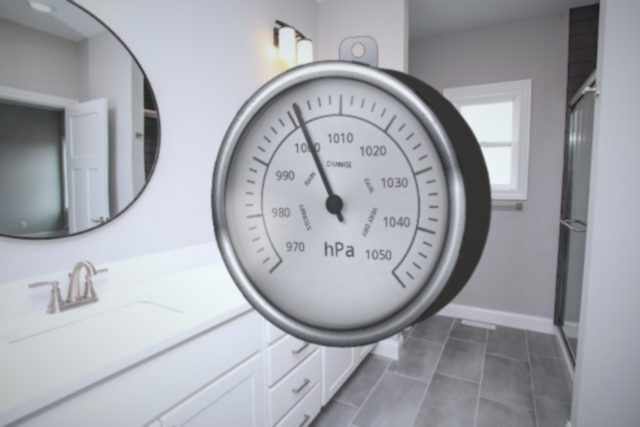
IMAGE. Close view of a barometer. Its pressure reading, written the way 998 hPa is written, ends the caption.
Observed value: 1002 hPa
